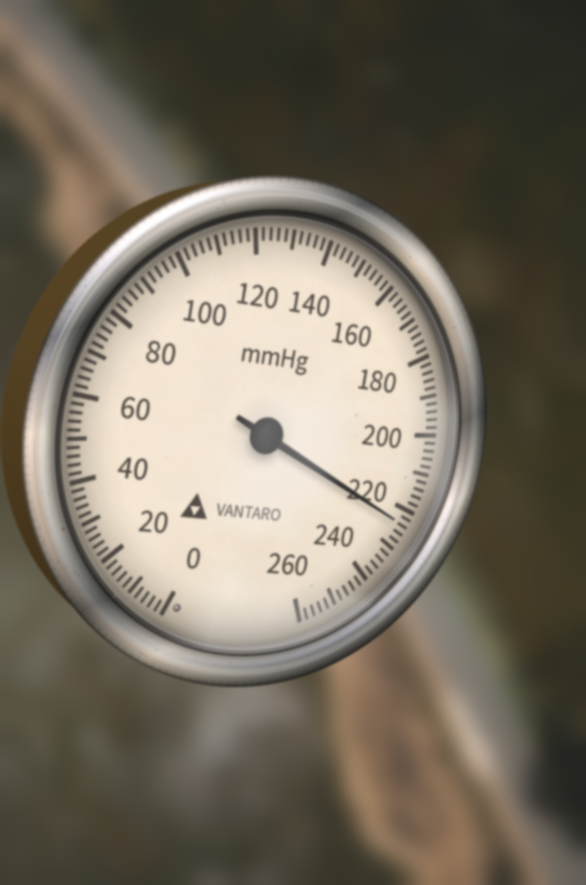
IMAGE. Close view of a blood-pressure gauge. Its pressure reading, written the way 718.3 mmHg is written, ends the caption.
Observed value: 224 mmHg
